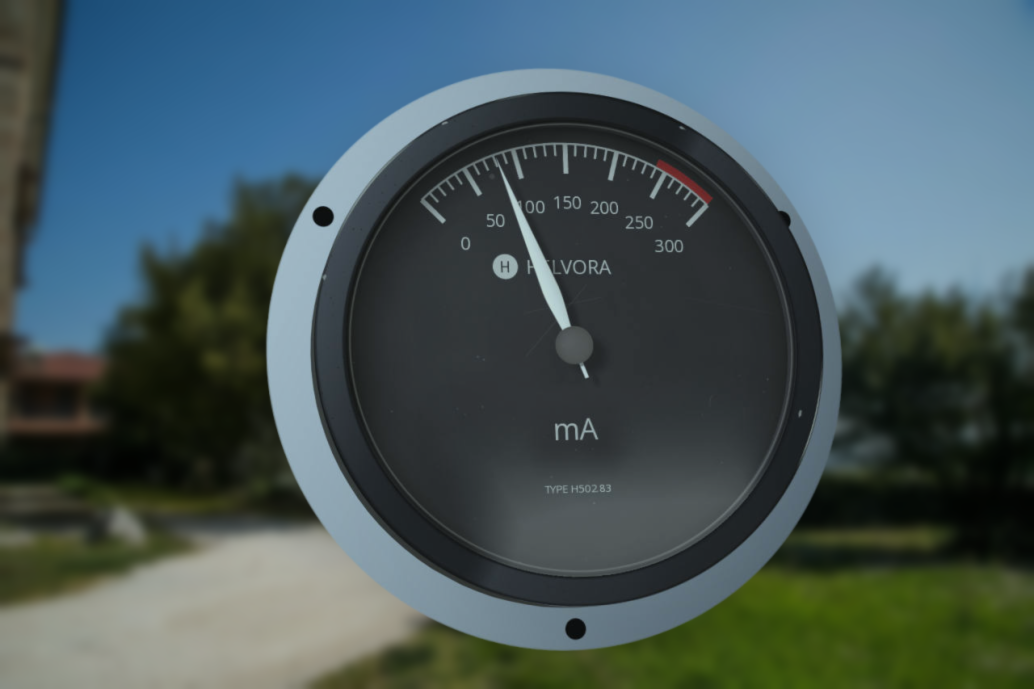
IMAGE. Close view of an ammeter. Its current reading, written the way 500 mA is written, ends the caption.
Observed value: 80 mA
